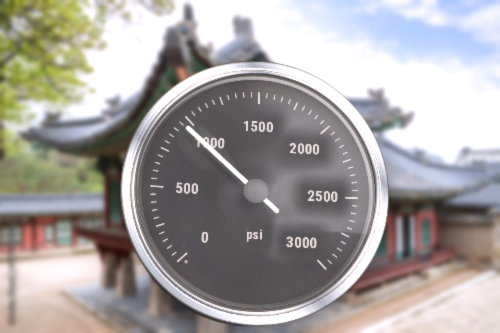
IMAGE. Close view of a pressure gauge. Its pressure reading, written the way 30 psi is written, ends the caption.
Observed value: 950 psi
